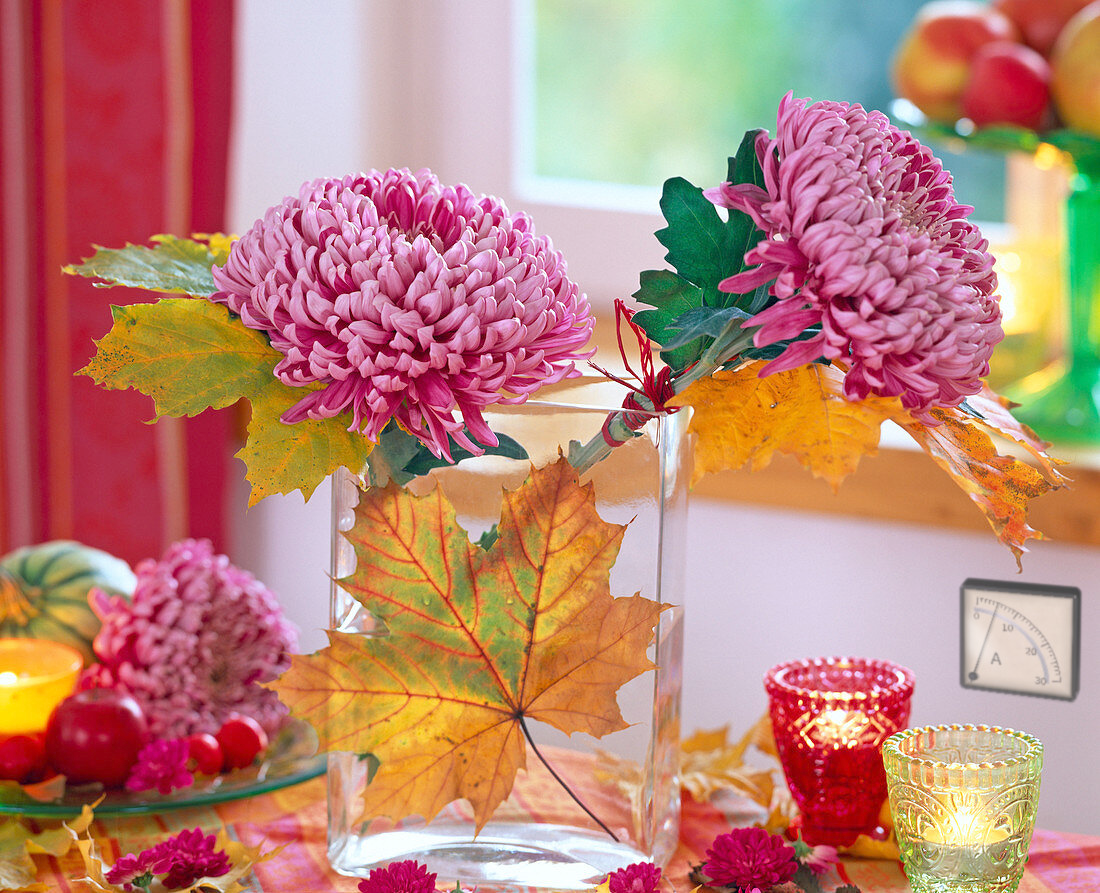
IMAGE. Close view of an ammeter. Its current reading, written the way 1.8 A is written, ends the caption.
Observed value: 5 A
